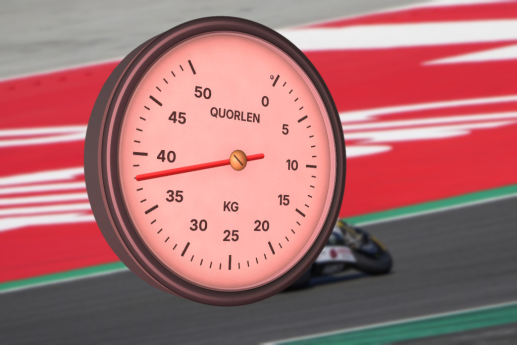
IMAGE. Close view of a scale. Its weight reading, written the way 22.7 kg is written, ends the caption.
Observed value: 38 kg
